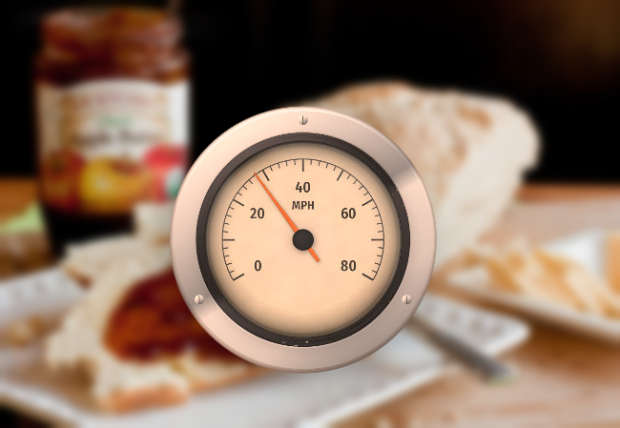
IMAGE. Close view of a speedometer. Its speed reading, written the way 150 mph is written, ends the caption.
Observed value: 28 mph
